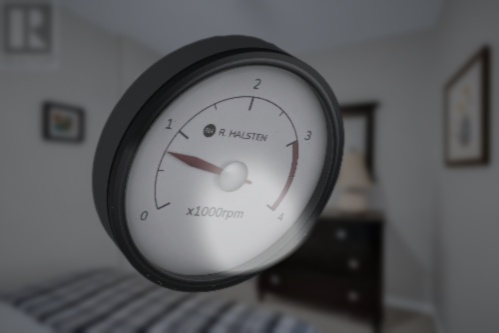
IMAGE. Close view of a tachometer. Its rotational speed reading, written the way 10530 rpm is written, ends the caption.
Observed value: 750 rpm
